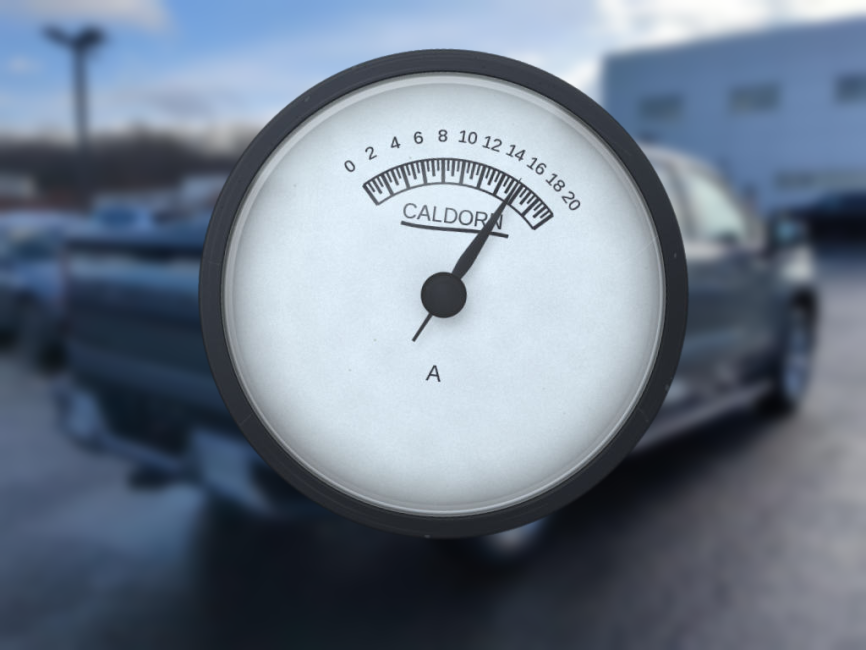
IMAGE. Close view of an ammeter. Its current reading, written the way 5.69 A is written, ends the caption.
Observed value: 15.5 A
